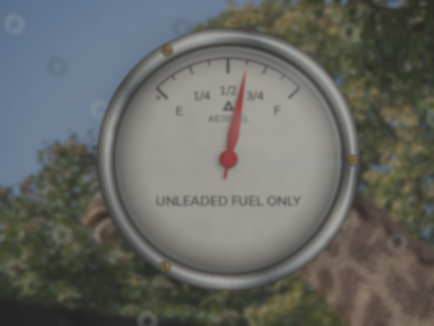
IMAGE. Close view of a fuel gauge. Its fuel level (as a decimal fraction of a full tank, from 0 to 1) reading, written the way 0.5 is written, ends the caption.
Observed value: 0.625
